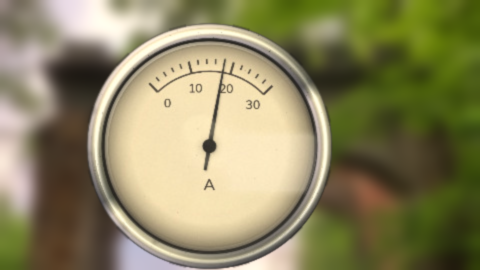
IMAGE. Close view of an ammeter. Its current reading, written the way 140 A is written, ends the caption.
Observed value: 18 A
